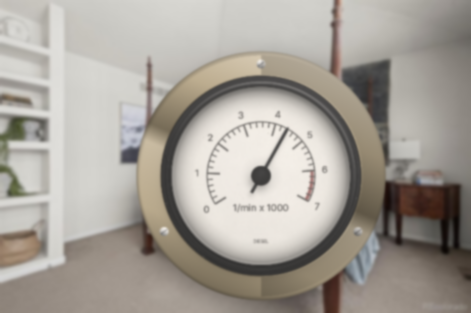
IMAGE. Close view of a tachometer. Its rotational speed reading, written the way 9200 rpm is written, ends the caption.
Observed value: 4400 rpm
